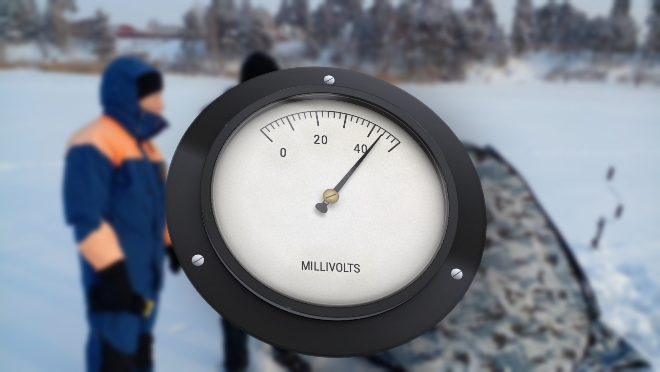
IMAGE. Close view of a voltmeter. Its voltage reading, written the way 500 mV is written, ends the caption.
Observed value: 44 mV
